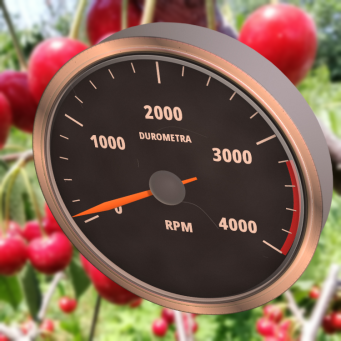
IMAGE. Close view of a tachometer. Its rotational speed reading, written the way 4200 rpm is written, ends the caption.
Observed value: 100 rpm
